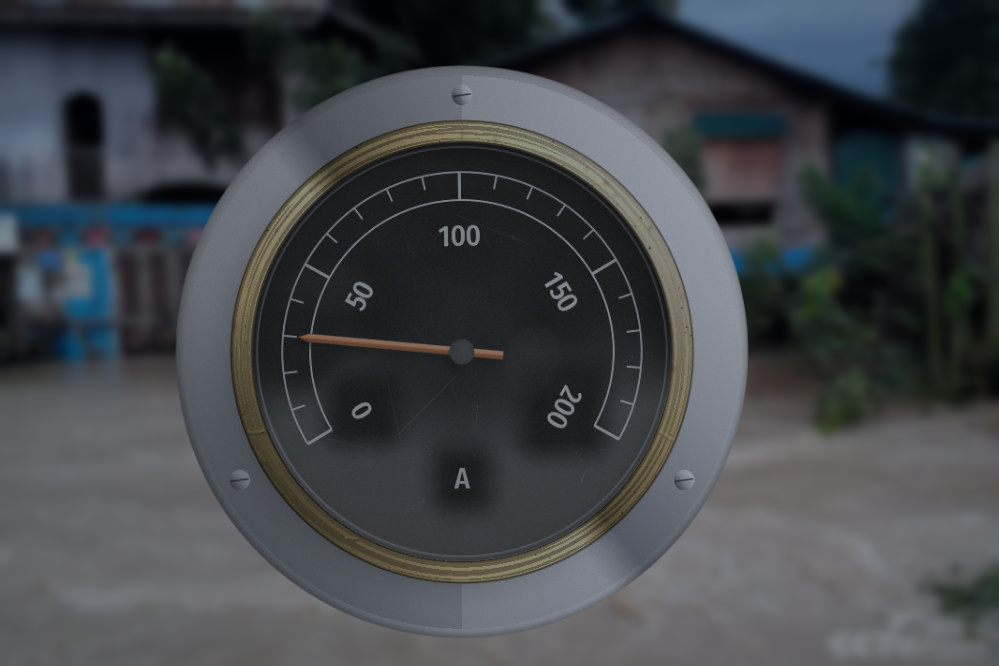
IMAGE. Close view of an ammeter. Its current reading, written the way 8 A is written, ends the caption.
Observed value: 30 A
